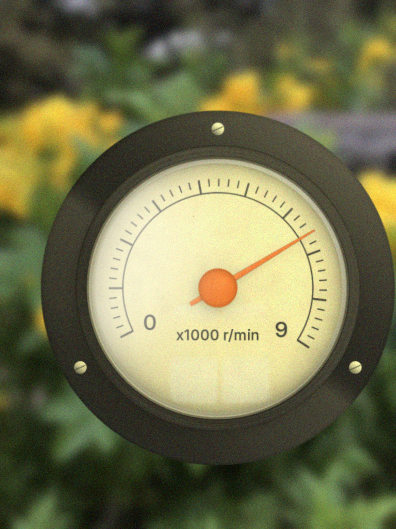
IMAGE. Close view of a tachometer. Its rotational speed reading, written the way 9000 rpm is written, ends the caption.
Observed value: 6600 rpm
